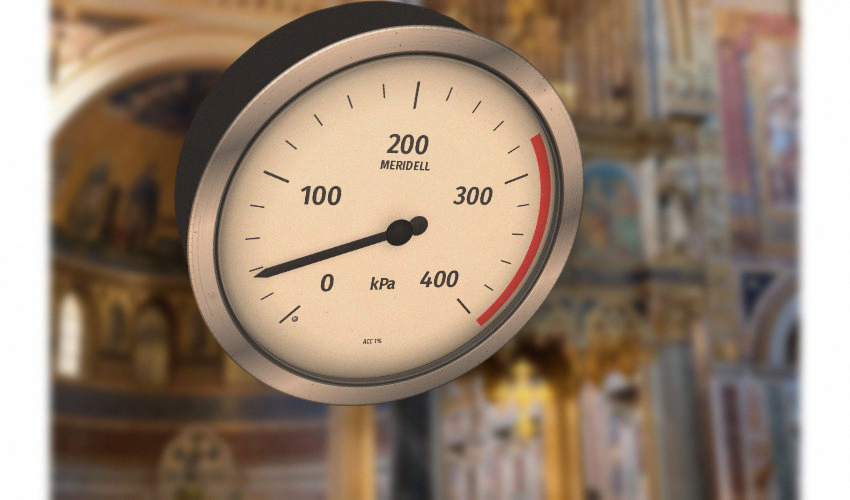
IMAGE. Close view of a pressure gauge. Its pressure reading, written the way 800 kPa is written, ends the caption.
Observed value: 40 kPa
